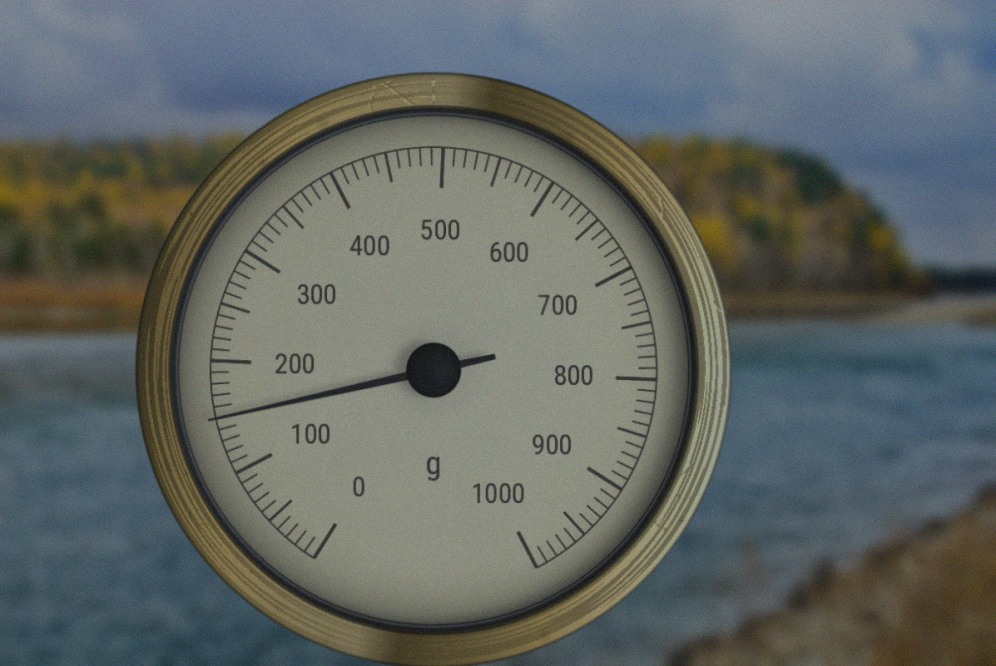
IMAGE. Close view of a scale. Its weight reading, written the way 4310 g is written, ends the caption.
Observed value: 150 g
